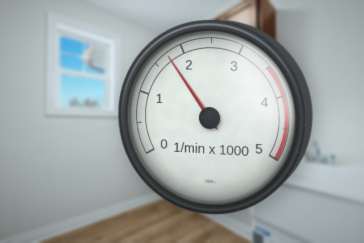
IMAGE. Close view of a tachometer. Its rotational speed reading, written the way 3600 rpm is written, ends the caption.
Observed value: 1750 rpm
